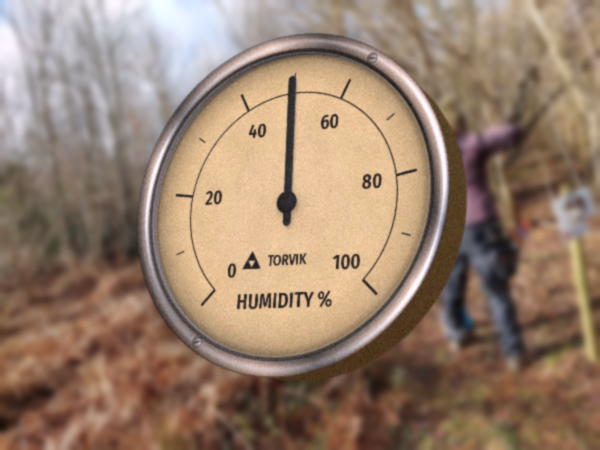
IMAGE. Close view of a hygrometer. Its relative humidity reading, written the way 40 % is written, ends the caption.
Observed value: 50 %
